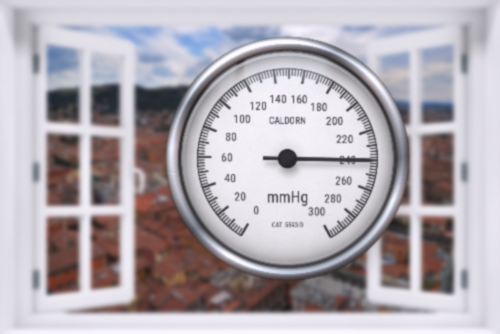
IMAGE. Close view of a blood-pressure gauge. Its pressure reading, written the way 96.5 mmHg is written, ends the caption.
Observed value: 240 mmHg
